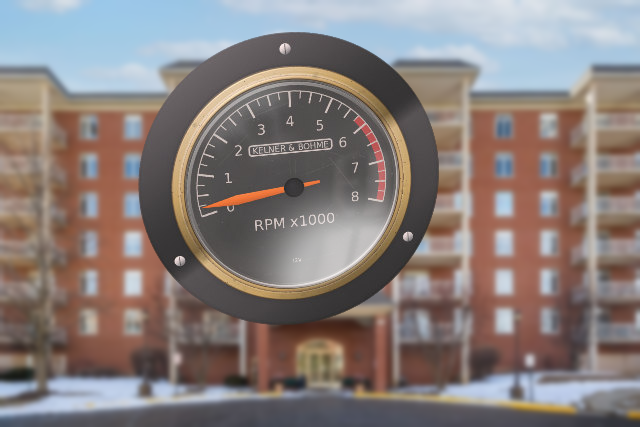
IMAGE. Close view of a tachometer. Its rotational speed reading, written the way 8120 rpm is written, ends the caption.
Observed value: 250 rpm
